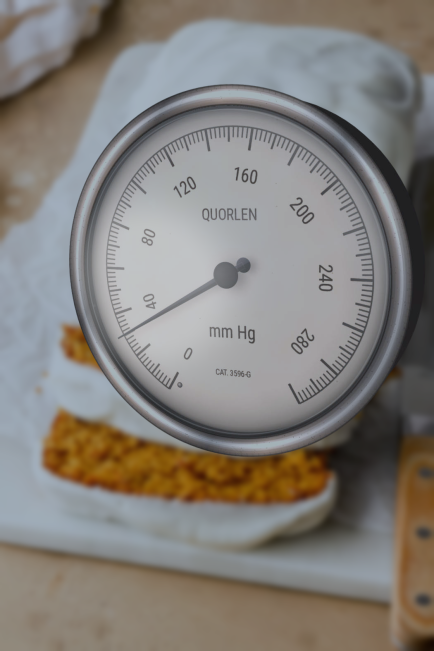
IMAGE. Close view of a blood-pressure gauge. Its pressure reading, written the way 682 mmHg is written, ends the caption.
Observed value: 30 mmHg
